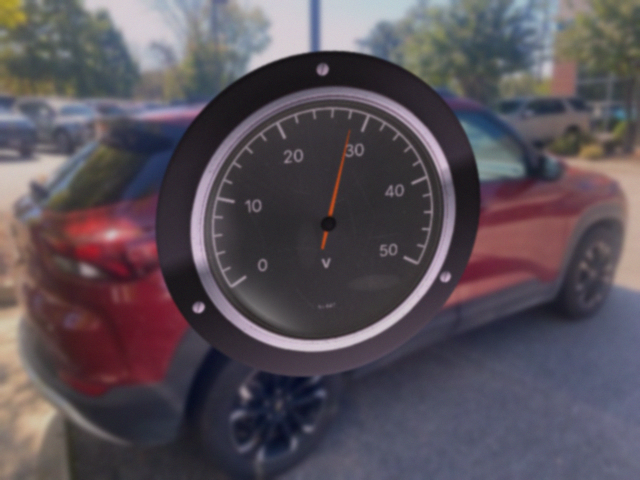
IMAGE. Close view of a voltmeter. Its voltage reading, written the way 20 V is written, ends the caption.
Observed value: 28 V
